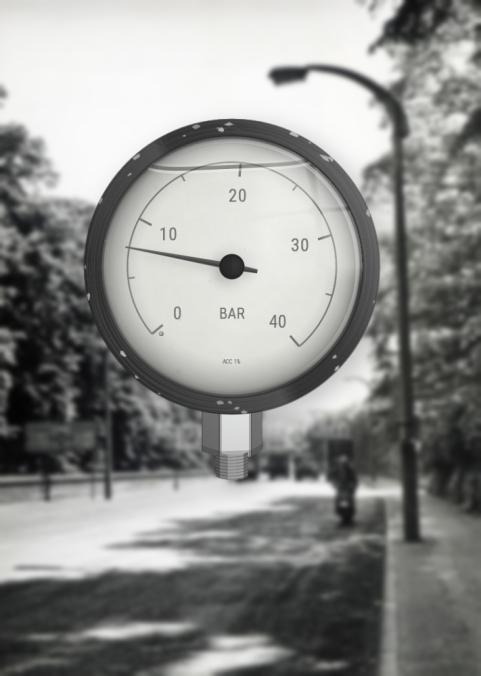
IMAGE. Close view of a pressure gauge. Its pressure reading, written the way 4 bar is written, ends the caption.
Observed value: 7.5 bar
